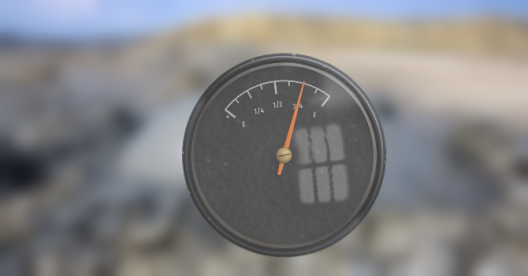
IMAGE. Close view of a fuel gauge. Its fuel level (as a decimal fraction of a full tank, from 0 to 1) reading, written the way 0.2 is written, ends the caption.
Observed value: 0.75
